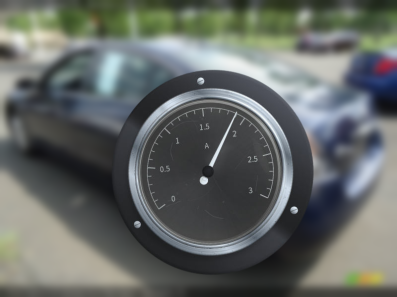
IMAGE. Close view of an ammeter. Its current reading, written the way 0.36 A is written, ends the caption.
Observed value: 1.9 A
